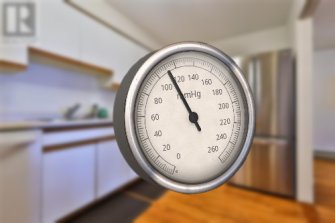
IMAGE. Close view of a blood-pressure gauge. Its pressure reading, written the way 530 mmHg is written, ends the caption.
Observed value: 110 mmHg
